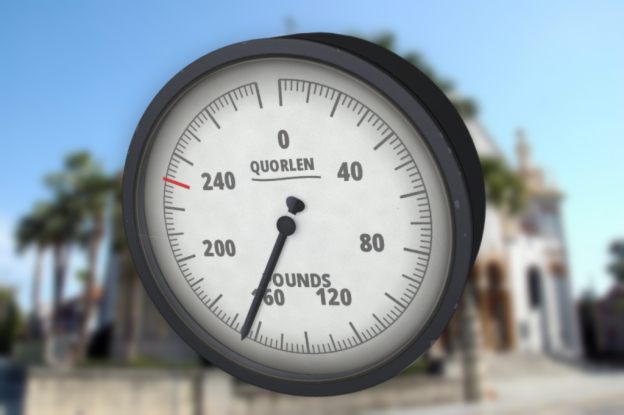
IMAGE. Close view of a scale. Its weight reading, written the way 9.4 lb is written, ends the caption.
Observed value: 164 lb
